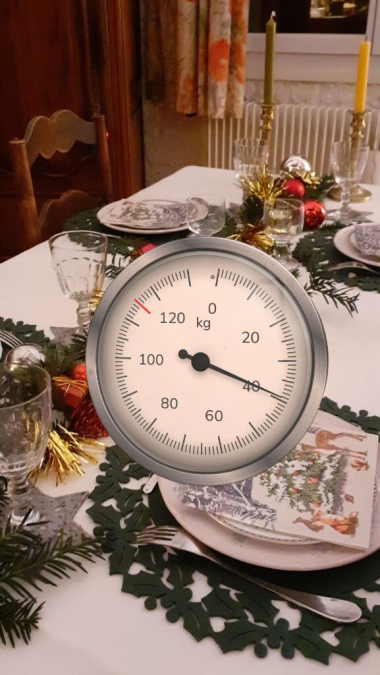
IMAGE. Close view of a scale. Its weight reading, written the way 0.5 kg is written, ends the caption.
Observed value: 39 kg
